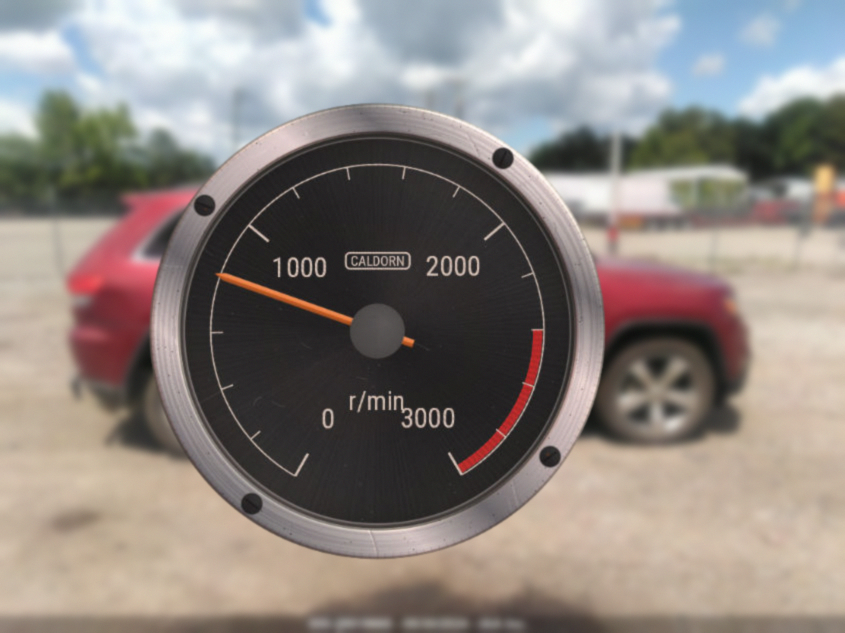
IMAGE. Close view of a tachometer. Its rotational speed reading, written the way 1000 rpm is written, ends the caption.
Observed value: 800 rpm
